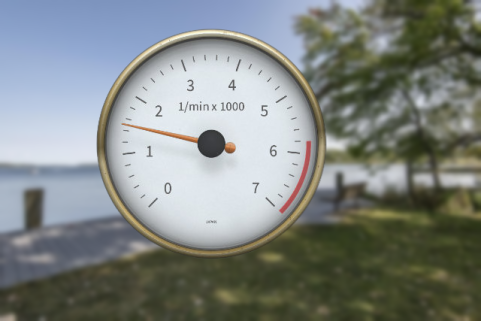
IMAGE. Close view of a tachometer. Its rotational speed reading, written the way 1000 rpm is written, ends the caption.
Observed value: 1500 rpm
